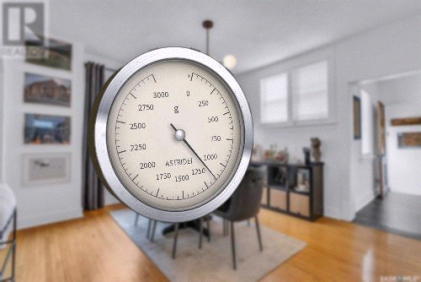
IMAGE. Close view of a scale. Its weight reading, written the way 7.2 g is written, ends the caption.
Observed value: 1150 g
